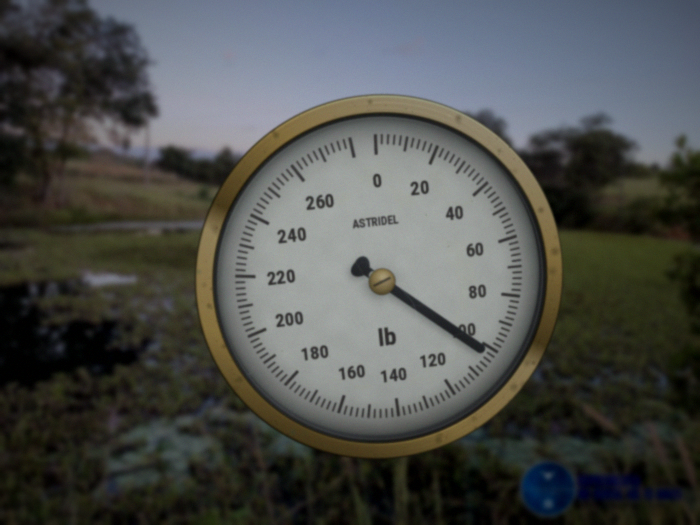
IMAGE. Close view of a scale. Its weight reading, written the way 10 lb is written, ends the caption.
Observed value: 102 lb
